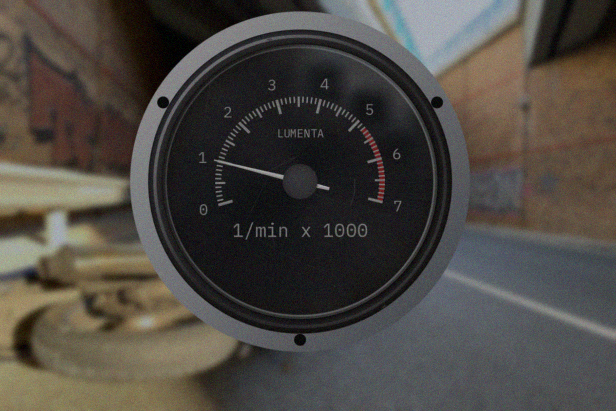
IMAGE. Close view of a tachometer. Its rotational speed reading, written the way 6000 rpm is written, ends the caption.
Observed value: 1000 rpm
